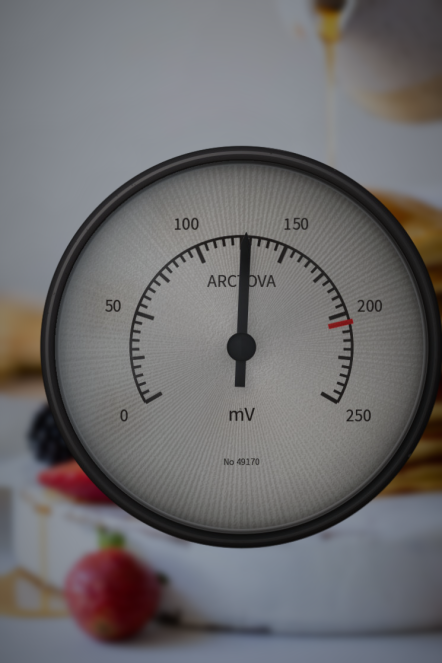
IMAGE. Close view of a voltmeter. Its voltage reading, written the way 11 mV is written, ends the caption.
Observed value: 127.5 mV
